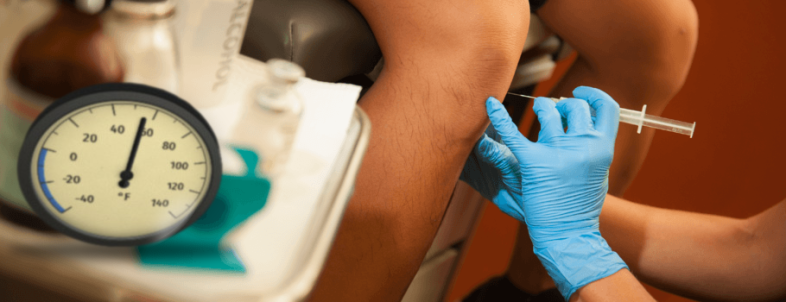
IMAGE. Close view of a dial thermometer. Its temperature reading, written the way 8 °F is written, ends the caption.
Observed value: 55 °F
